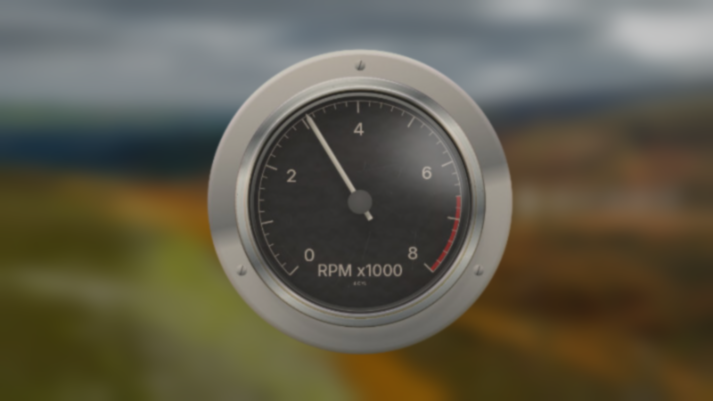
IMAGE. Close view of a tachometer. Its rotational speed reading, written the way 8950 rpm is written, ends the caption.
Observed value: 3100 rpm
